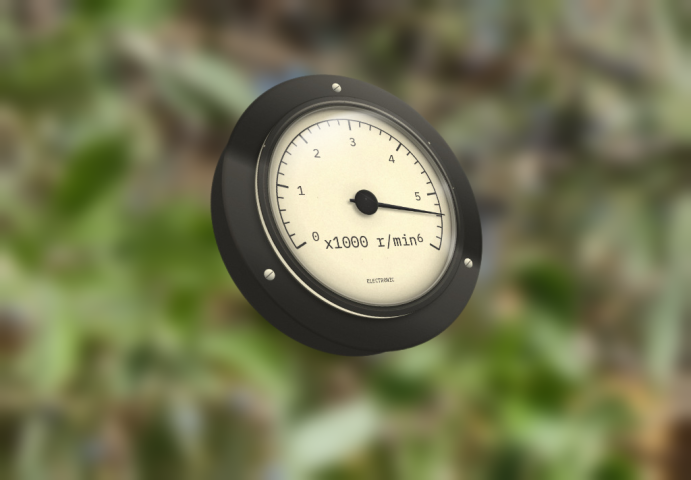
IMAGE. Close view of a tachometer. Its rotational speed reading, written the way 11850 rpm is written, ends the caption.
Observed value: 5400 rpm
